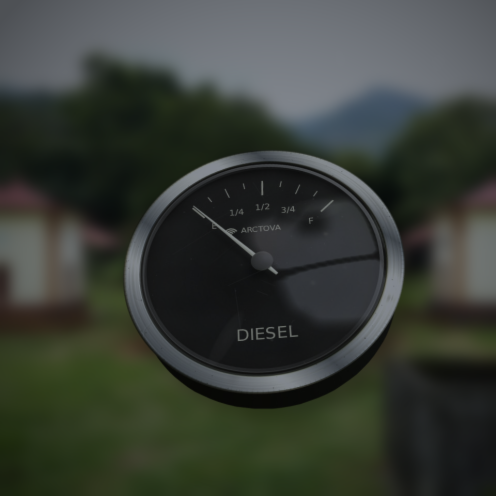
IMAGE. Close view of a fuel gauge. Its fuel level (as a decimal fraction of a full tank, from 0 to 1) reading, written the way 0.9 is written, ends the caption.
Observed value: 0
